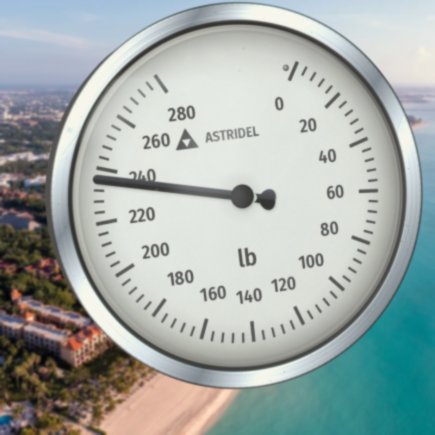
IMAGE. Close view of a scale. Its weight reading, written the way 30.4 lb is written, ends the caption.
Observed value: 236 lb
